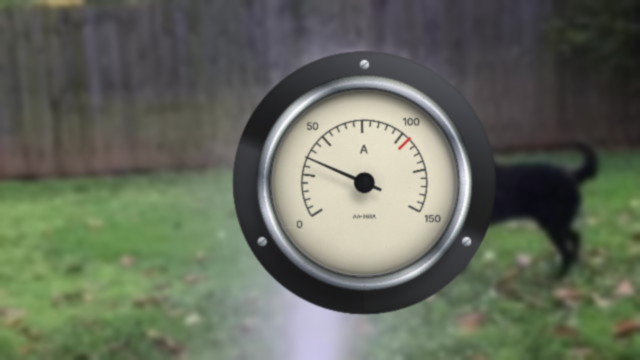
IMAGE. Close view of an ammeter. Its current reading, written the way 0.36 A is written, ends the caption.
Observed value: 35 A
